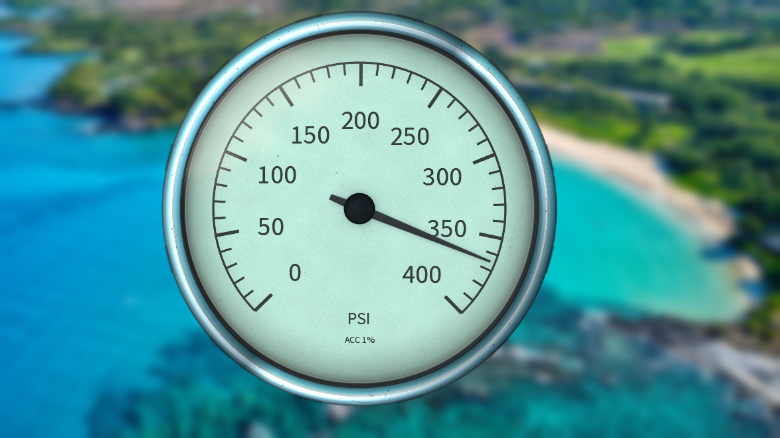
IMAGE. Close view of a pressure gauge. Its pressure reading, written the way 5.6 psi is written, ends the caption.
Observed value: 365 psi
